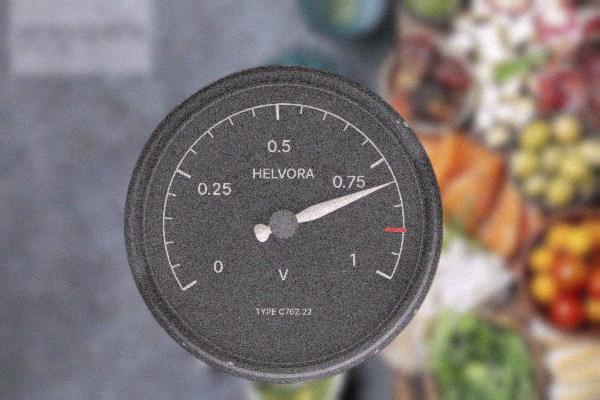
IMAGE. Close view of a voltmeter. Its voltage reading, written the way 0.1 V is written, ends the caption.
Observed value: 0.8 V
